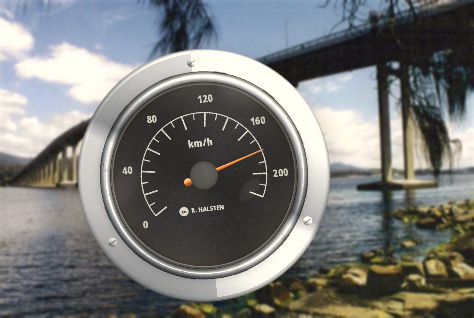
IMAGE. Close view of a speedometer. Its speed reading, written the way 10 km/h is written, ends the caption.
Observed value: 180 km/h
